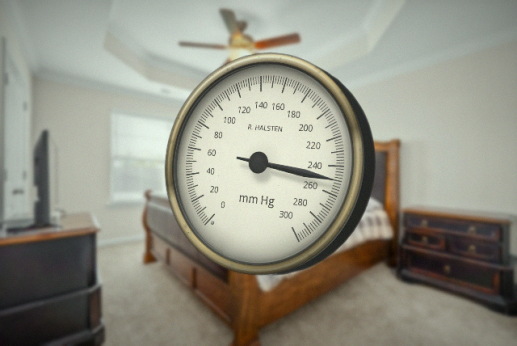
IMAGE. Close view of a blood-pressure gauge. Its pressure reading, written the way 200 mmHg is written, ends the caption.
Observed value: 250 mmHg
